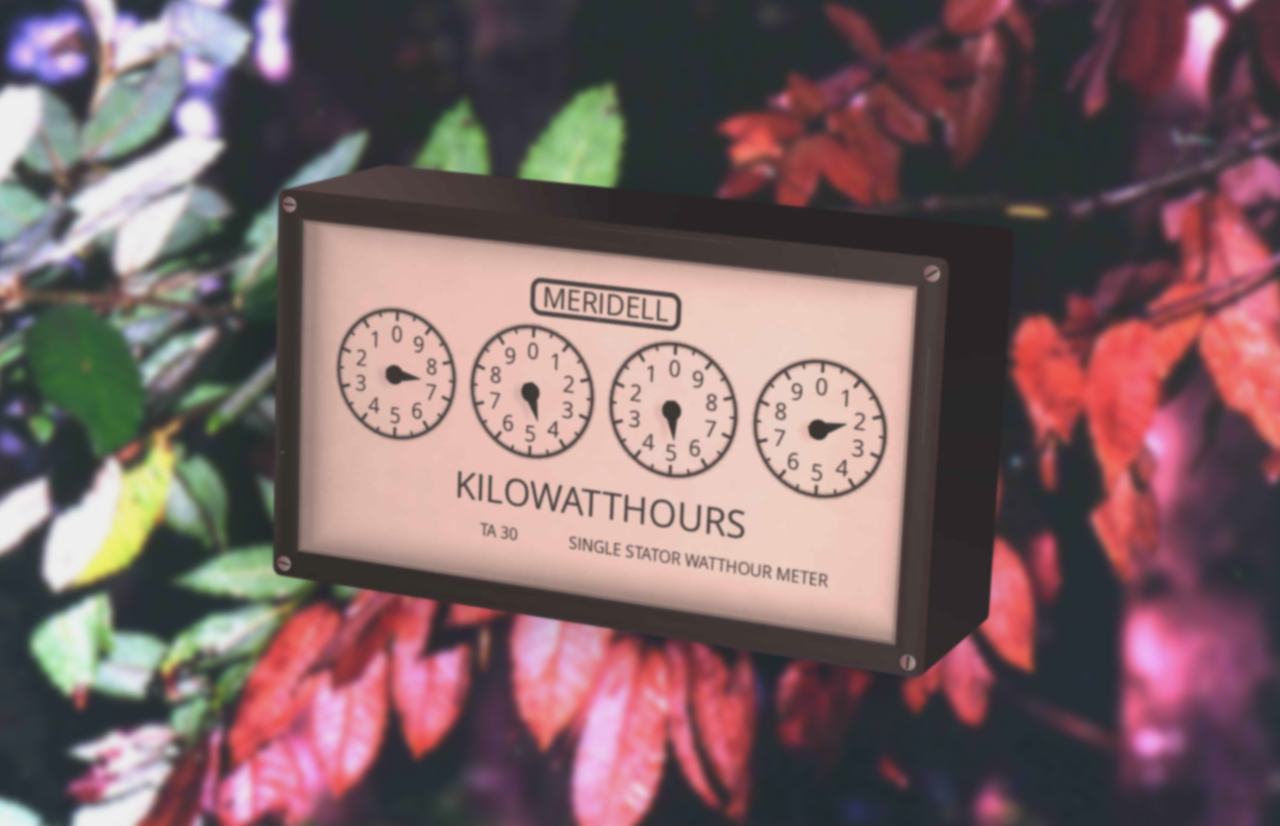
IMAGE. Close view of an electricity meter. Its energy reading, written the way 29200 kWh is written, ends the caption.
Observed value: 7452 kWh
